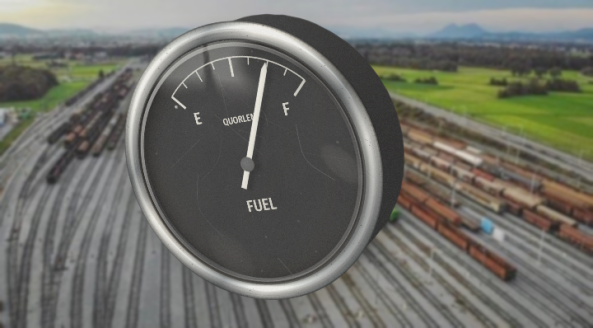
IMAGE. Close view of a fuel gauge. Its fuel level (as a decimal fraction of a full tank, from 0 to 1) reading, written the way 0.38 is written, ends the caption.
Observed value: 0.75
